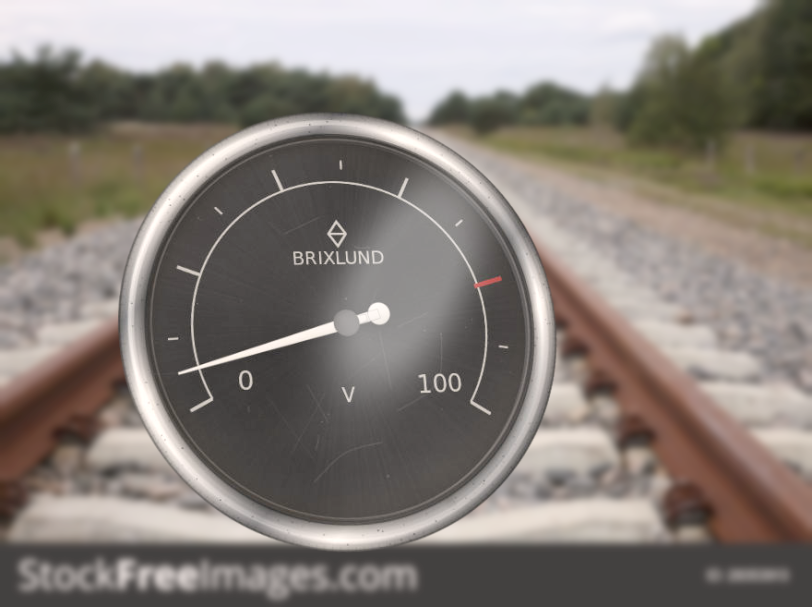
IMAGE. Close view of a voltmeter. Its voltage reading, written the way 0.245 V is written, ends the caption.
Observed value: 5 V
